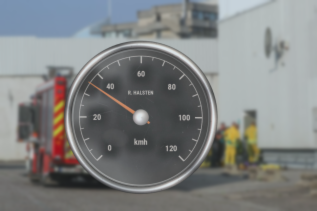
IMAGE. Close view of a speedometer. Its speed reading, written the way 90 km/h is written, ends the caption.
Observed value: 35 km/h
